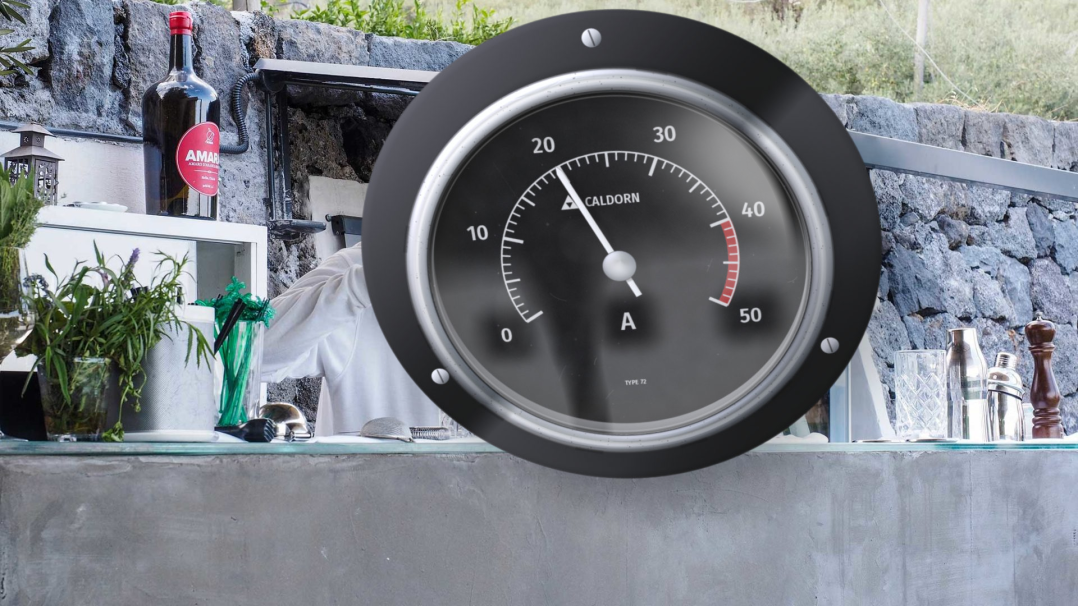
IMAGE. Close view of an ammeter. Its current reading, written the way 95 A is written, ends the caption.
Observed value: 20 A
